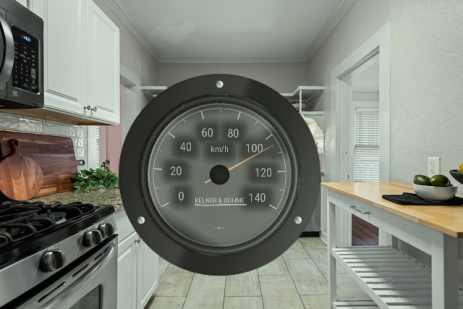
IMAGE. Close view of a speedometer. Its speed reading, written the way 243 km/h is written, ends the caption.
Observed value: 105 km/h
